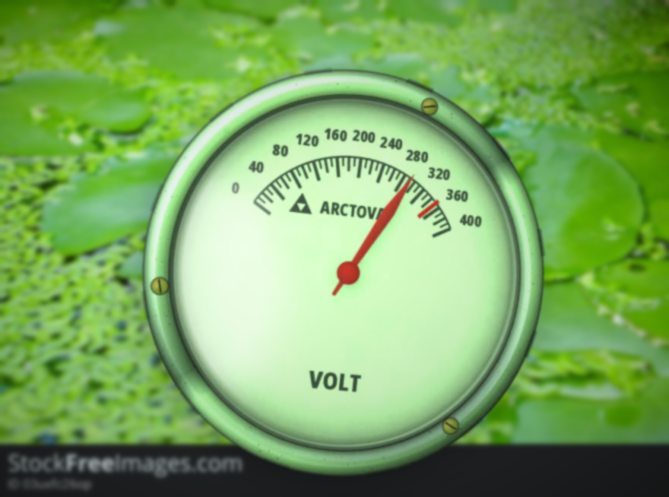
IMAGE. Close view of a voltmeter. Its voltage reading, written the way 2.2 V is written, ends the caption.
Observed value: 290 V
